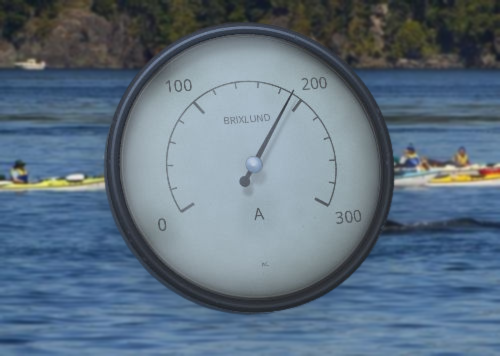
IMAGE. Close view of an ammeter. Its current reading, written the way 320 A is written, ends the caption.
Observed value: 190 A
